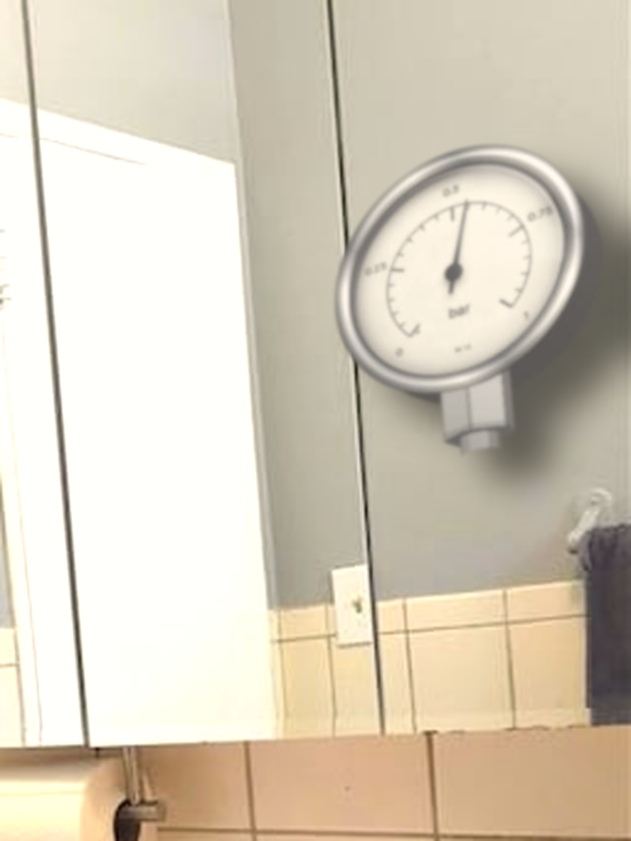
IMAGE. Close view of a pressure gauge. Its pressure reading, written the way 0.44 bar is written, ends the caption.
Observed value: 0.55 bar
